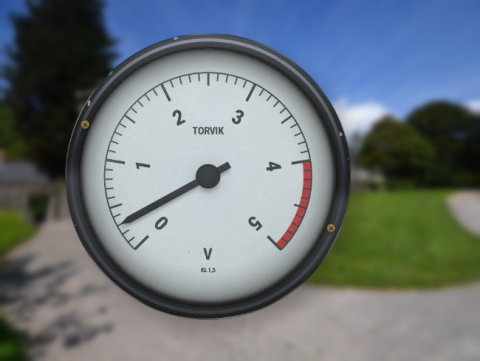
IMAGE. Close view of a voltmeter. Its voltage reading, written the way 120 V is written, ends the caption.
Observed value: 0.3 V
